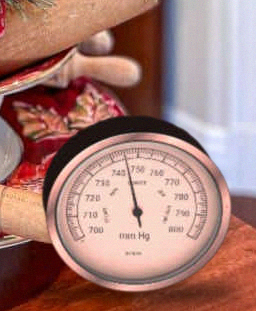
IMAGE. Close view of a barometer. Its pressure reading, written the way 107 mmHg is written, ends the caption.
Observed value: 745 mmHg
